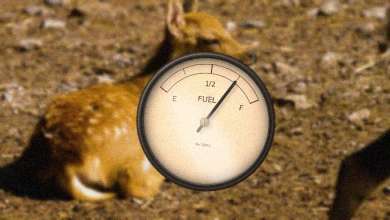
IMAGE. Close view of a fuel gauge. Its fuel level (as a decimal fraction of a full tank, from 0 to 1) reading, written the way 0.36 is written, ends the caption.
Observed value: 0.75
